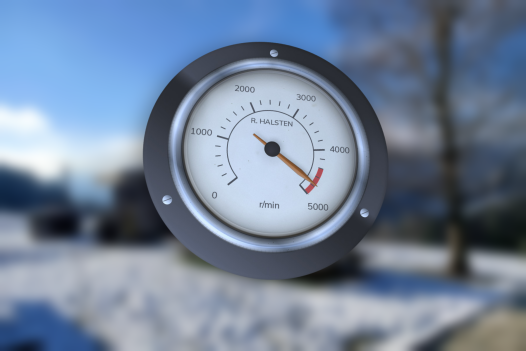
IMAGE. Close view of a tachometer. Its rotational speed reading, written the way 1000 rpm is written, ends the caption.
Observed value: 4800 rpm
